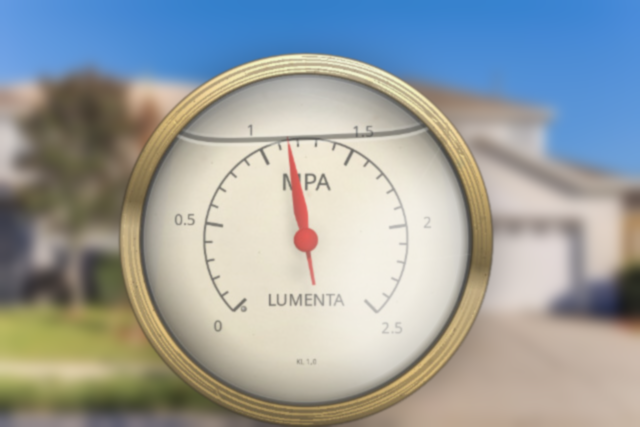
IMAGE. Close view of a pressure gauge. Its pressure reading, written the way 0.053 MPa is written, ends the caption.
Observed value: 1.15 MPa
